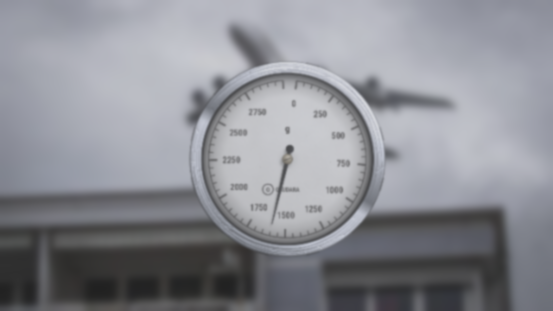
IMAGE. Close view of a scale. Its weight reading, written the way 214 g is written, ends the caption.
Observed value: 1600 g
